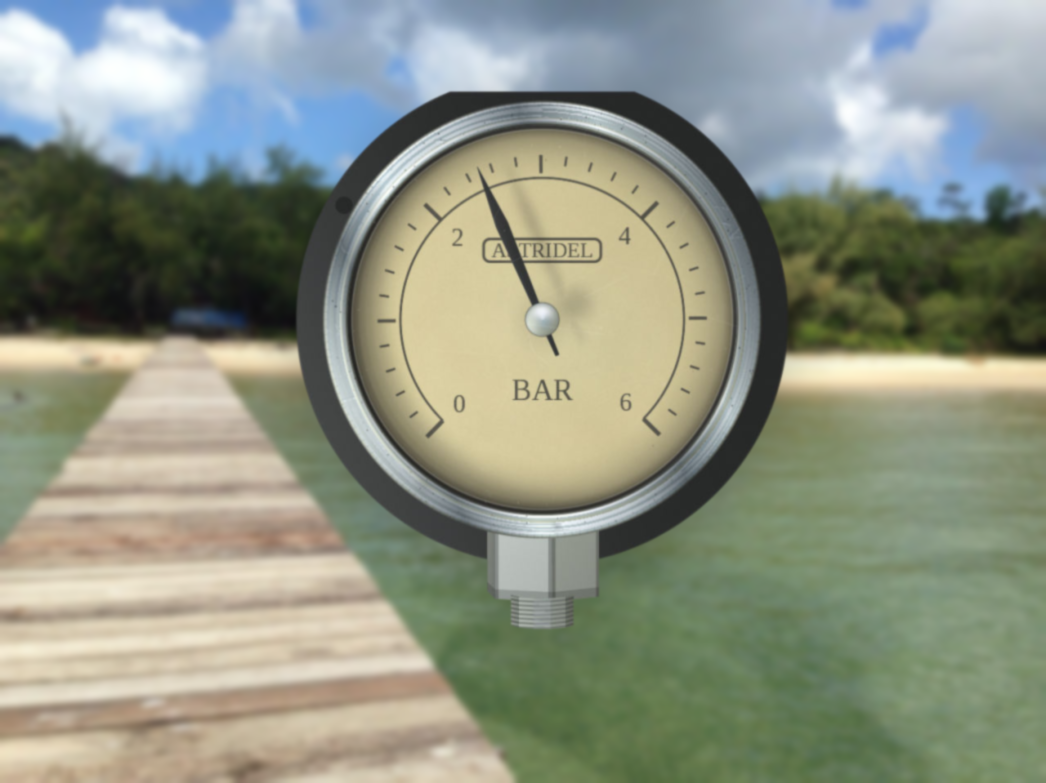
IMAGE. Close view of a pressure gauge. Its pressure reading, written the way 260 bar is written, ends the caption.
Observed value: 2.5 bar
